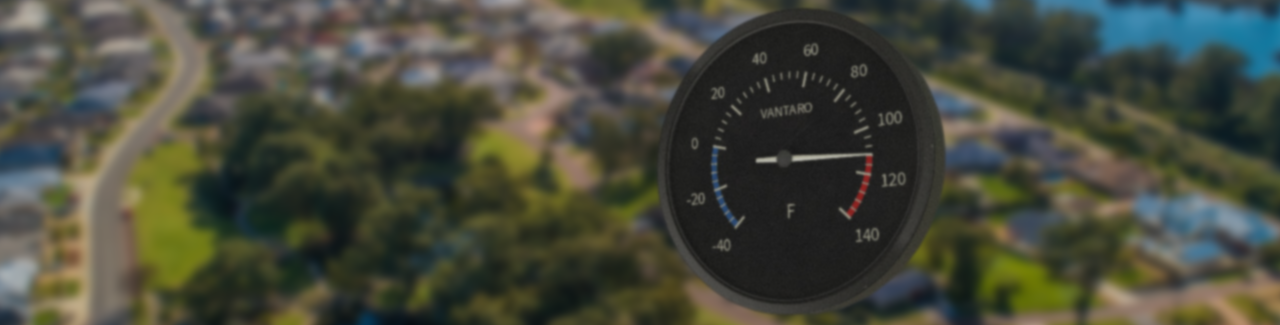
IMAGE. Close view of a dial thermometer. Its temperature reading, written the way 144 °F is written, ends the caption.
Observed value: 112 °F
